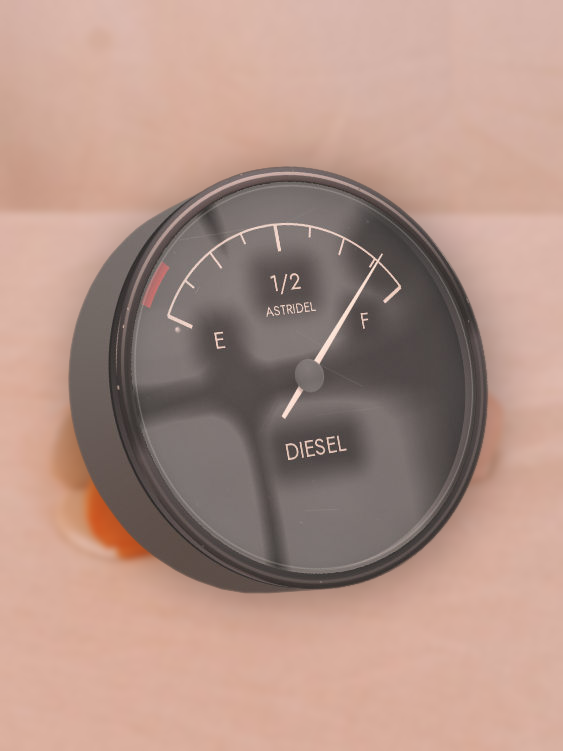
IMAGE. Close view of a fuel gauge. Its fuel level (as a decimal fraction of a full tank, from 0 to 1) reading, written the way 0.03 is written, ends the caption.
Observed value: 0.875
